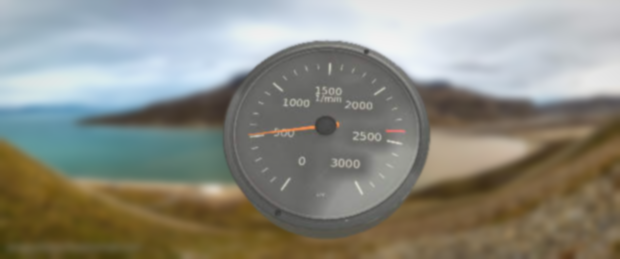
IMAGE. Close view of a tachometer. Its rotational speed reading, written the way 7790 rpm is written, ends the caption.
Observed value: 500 rpm
